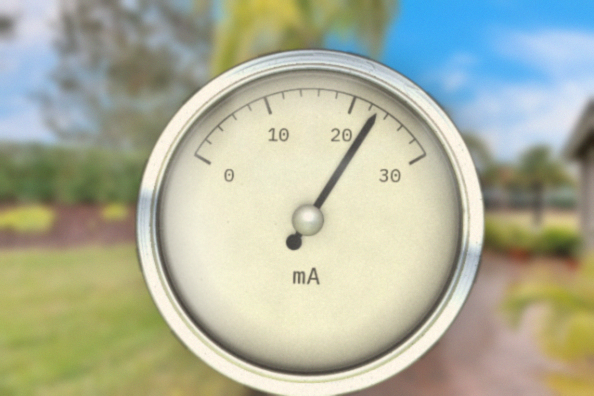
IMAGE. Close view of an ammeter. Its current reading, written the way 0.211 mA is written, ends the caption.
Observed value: 23 mA
